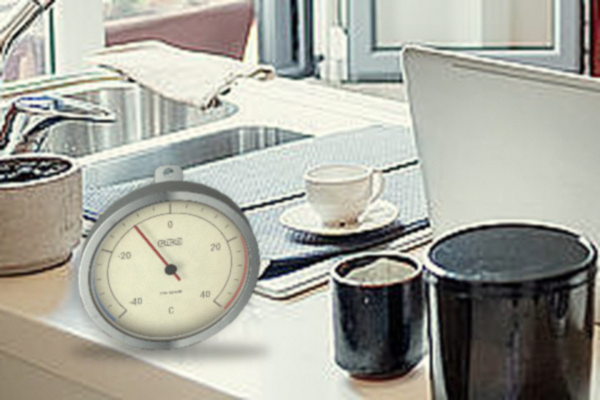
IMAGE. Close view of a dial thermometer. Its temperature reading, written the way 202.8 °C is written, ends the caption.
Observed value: -10 °C
